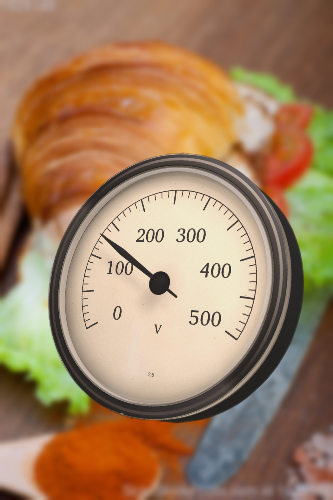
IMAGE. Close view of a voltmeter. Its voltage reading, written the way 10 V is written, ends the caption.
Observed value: 130 V
